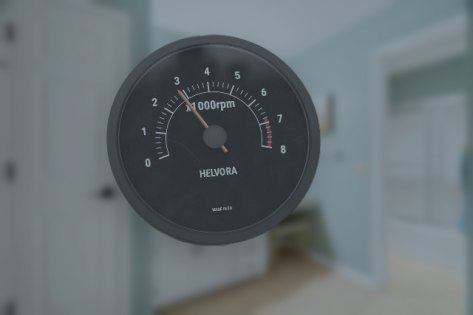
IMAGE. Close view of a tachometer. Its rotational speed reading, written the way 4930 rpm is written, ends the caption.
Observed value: 2800 rpm
